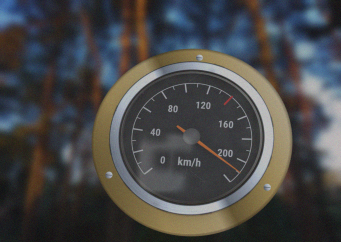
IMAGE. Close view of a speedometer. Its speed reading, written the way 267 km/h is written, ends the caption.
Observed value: 210 km/h
